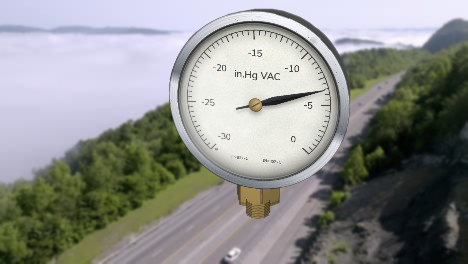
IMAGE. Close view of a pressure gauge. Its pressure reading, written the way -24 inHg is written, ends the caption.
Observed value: -6.5 inHg
